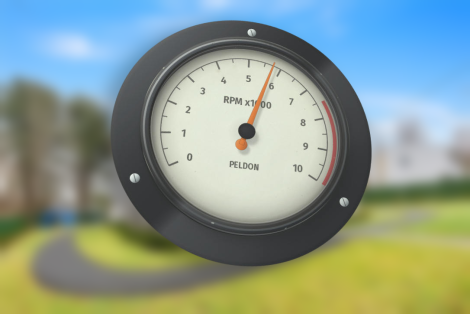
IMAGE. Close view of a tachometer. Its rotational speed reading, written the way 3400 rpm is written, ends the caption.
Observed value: 5750 rpm
